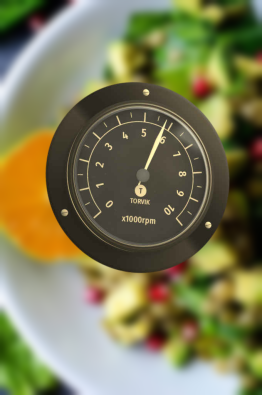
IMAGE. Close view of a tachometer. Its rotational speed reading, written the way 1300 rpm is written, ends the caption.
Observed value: 5750 rpm
